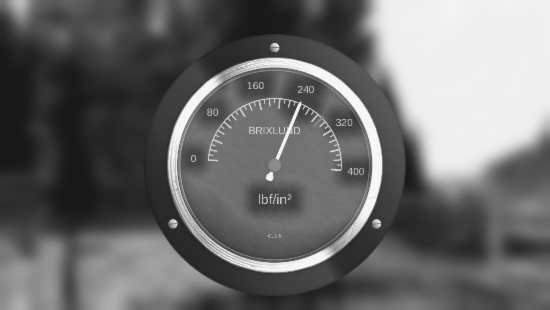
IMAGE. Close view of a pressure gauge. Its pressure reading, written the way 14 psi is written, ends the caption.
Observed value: 240 psi
